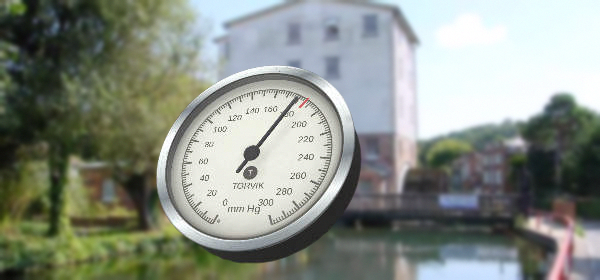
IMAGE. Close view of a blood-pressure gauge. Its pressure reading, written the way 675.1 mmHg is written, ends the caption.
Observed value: 180 mmHg
